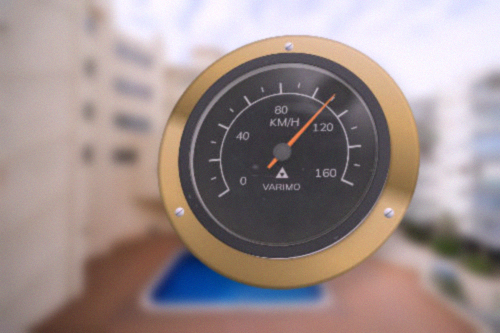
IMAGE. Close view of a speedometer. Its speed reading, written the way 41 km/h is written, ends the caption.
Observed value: 110 km/h
